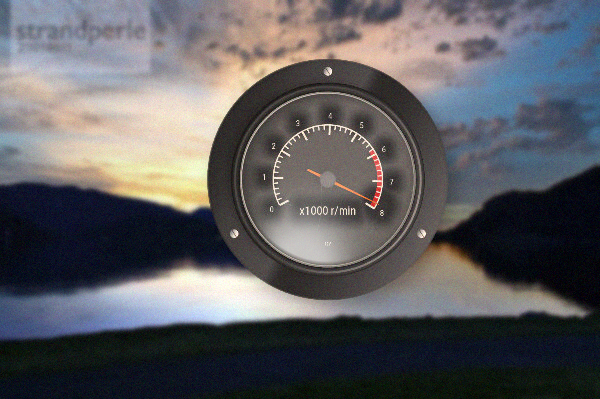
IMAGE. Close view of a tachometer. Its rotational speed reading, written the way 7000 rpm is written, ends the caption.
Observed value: 7800 rpm
